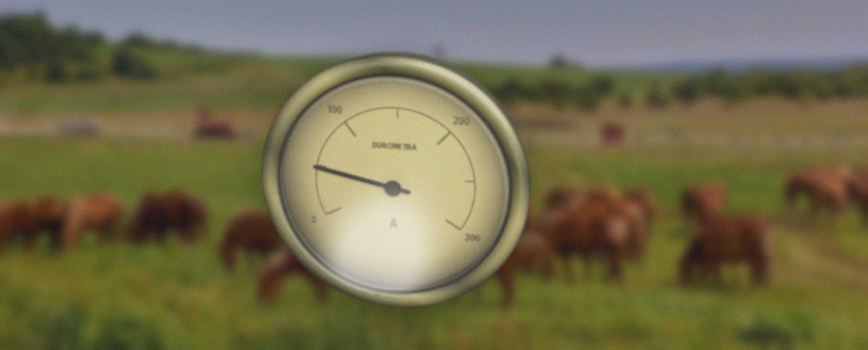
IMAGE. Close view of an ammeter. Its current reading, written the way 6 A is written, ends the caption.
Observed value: 50 A
